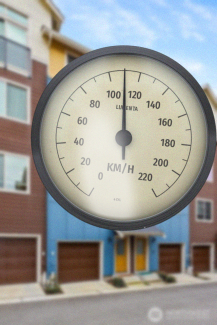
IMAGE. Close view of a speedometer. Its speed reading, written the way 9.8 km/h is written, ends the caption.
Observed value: 110 km/h
